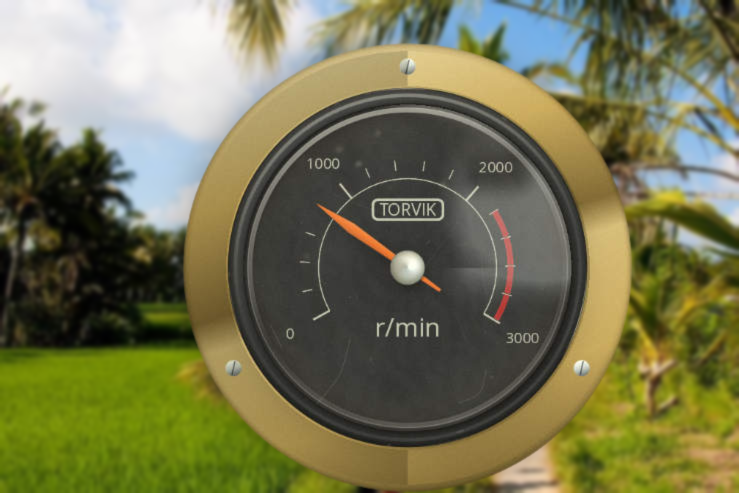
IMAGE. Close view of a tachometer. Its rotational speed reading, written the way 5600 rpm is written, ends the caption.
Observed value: 800 rpm
